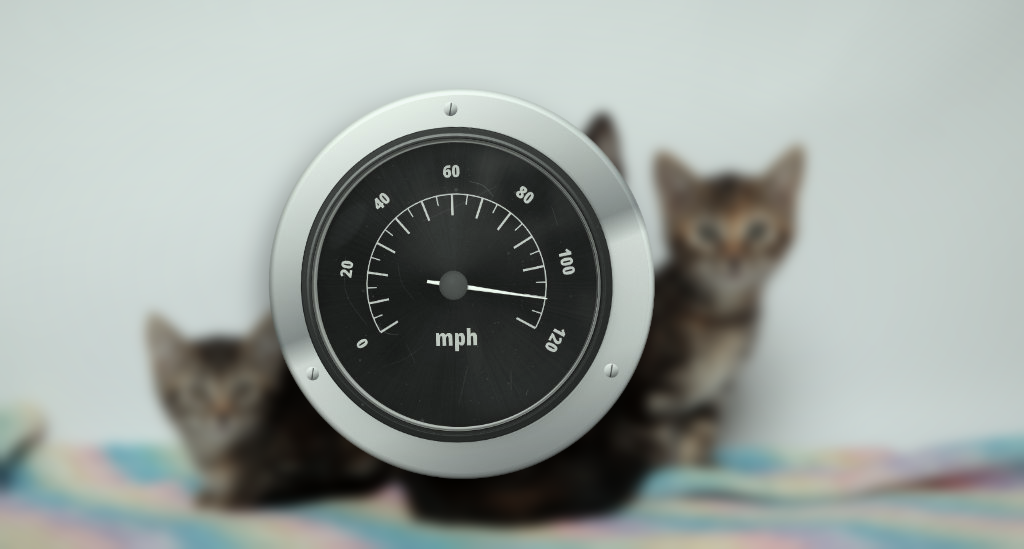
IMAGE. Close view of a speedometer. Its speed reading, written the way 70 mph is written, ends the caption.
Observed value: 110 mph
